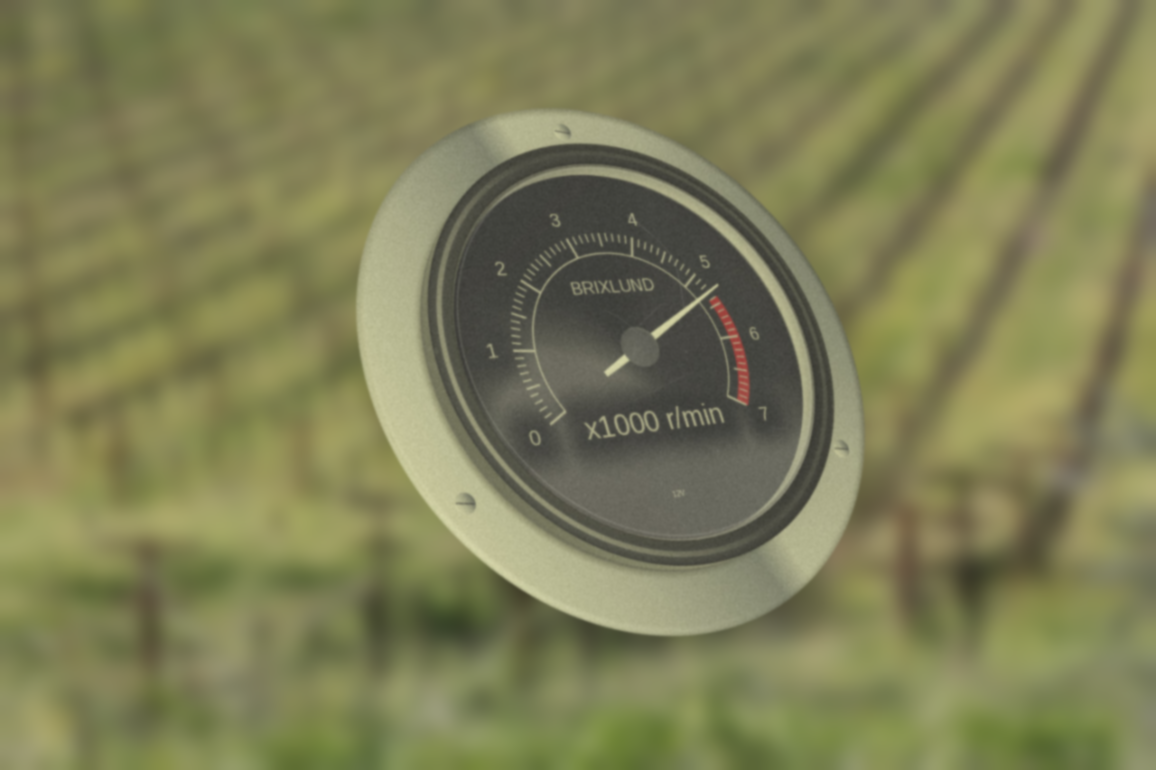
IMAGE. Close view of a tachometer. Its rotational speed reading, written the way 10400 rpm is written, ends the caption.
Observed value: 5300 rpm
